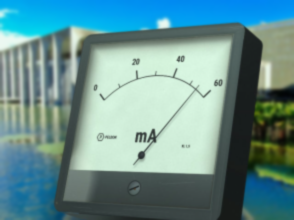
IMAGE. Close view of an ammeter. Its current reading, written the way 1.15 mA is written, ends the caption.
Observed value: 55 mA
